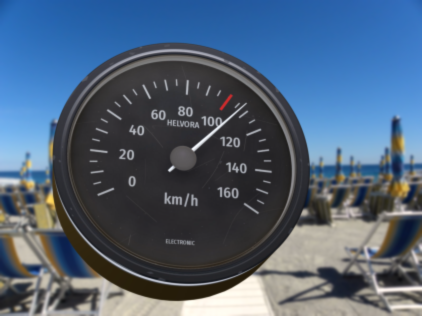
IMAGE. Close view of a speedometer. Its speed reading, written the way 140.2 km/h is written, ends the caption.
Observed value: 107.5 km/h
